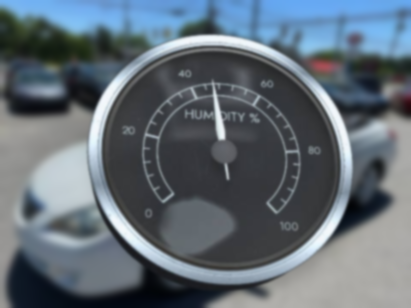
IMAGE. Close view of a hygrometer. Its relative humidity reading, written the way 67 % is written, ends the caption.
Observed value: 46 %
